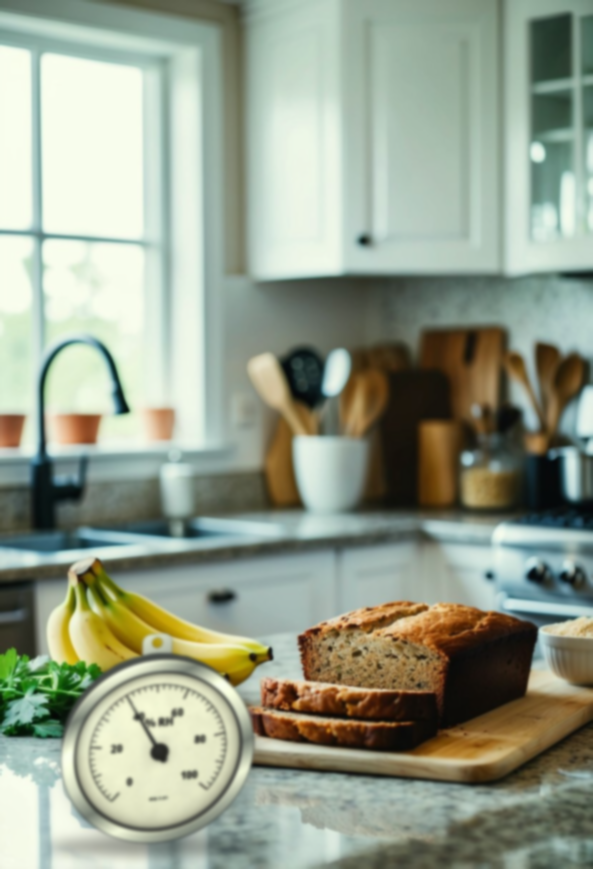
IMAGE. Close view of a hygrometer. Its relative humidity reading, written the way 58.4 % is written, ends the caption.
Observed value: 40 %
